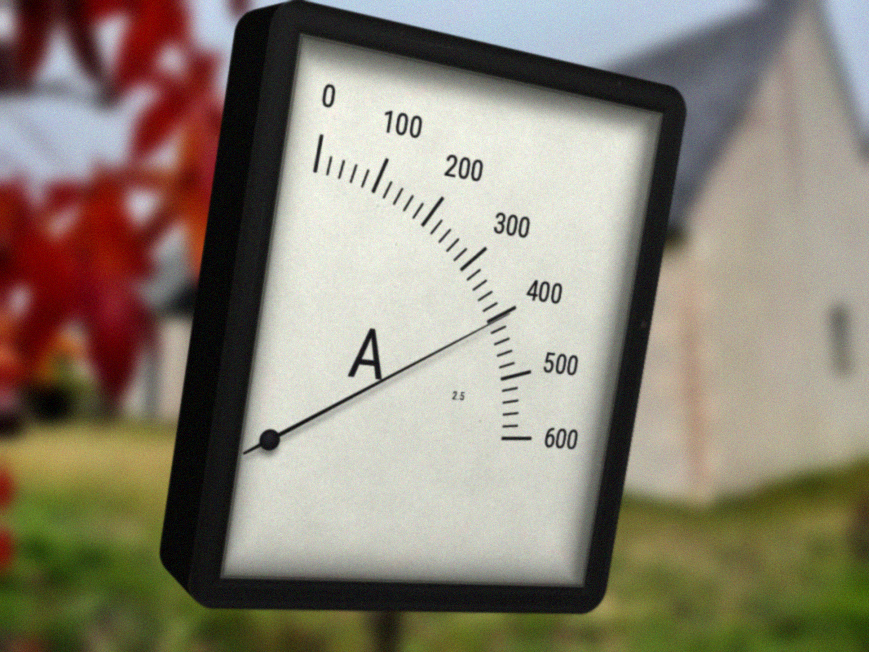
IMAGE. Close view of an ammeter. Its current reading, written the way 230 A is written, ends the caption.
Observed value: 400 A
